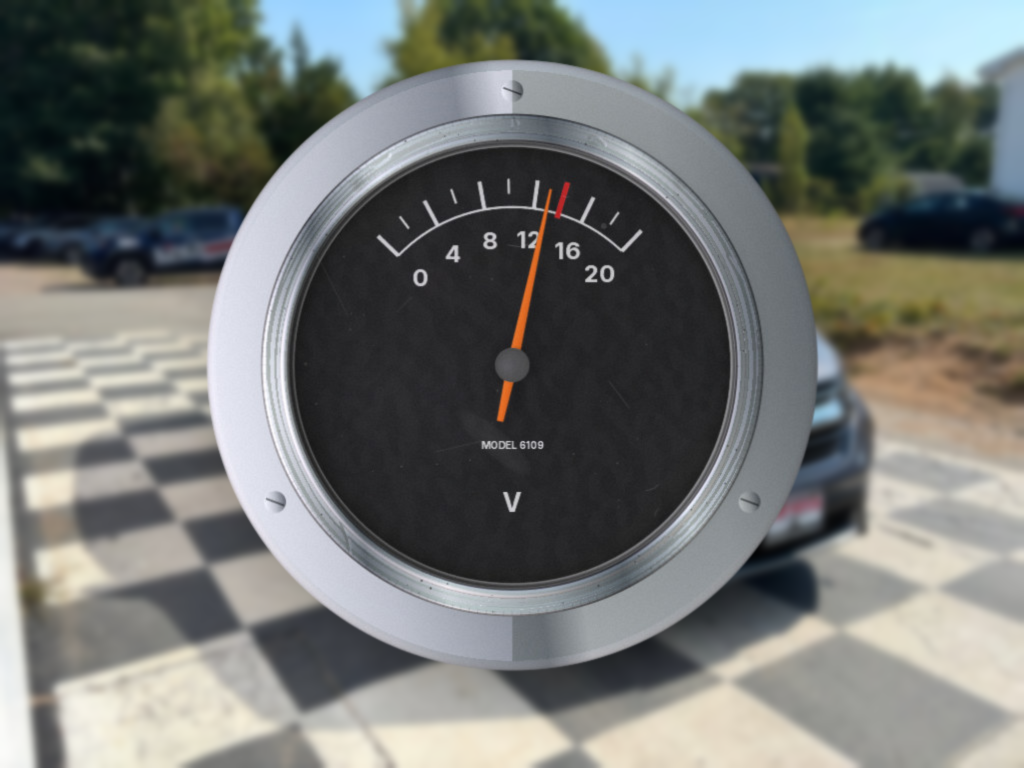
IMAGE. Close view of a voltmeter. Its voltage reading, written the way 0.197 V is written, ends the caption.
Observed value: 13 V
